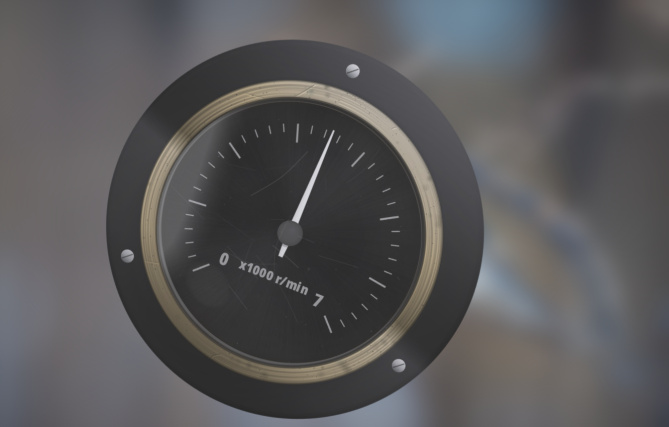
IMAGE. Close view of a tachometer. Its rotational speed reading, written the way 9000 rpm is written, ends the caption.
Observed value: 3500 rpm
